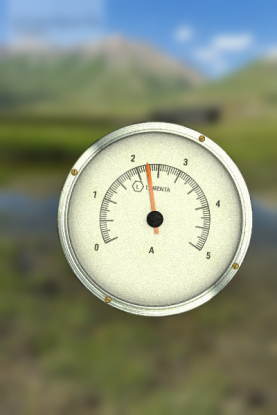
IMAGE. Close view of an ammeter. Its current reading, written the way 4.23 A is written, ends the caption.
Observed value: 2.25 A
